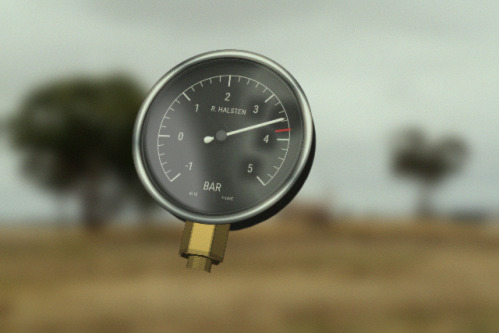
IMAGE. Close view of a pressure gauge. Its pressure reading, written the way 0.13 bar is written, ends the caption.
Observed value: 3.6 bar
